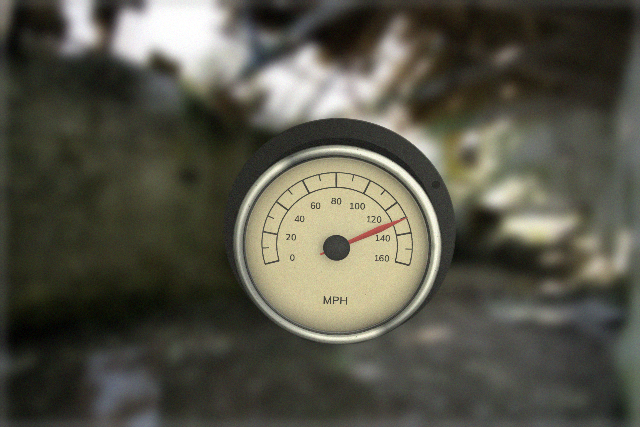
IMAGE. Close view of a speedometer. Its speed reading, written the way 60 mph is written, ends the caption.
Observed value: 130 mph
